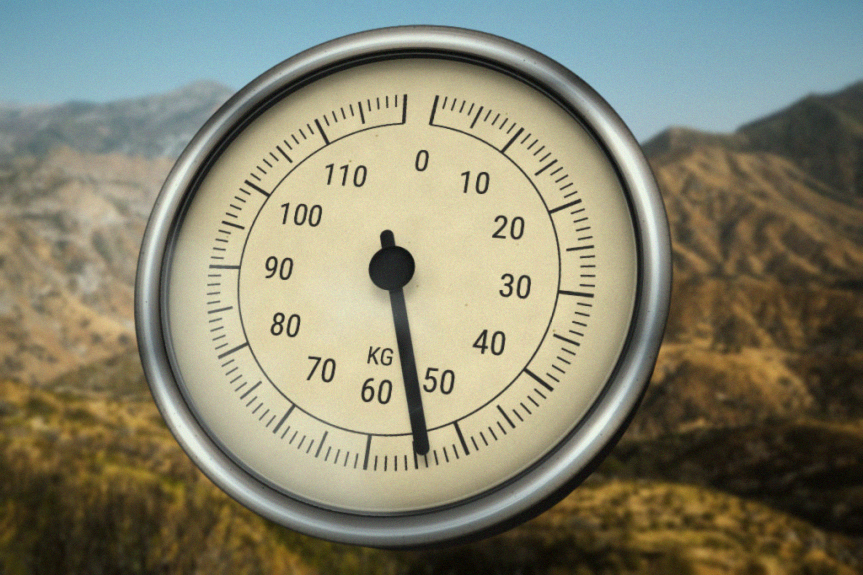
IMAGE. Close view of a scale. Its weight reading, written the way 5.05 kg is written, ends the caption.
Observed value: 54 kg
